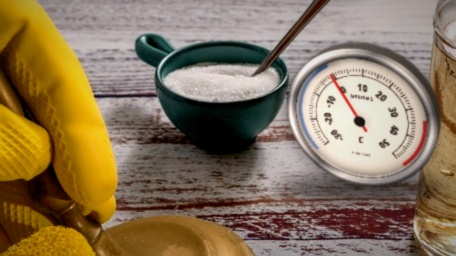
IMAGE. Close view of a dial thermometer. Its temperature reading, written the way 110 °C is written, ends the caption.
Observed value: 0 °C
